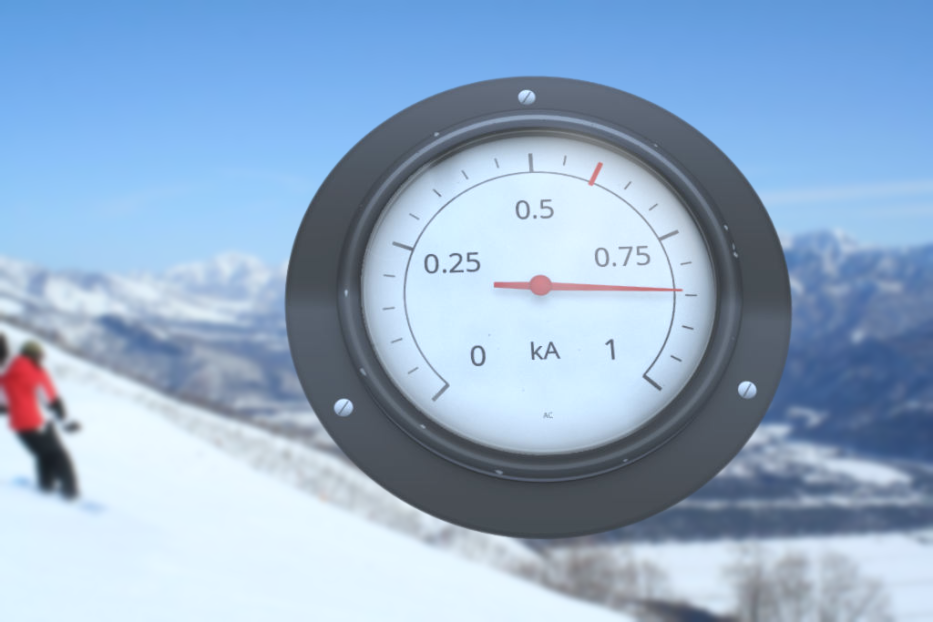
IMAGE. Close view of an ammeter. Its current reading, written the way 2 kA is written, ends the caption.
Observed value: 0.85 kA
